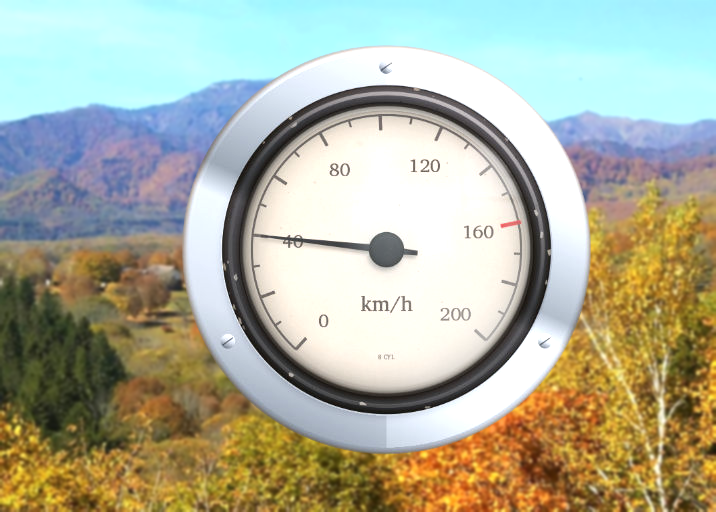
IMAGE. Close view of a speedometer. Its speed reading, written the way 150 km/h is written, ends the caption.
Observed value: 40 km/h
